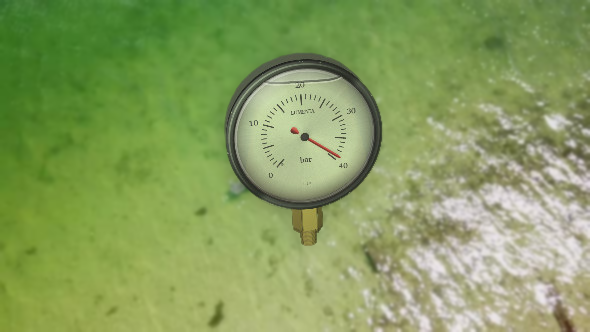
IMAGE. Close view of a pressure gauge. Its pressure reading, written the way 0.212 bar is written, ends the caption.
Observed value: 39 bar
